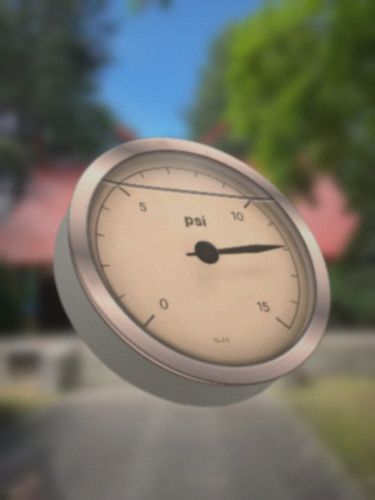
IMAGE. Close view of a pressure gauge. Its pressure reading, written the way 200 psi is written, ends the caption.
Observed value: 12 psi
